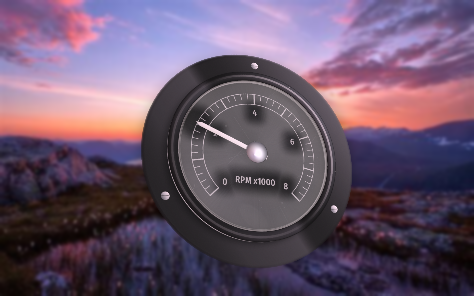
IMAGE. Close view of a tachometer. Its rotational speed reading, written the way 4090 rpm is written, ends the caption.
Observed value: 2000 rpm
